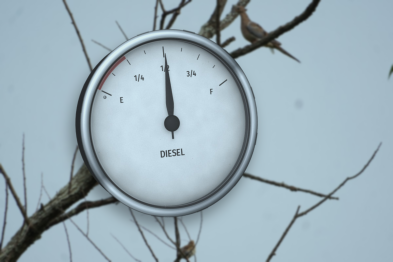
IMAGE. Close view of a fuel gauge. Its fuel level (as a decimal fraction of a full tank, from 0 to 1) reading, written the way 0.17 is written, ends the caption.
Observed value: 0.5
